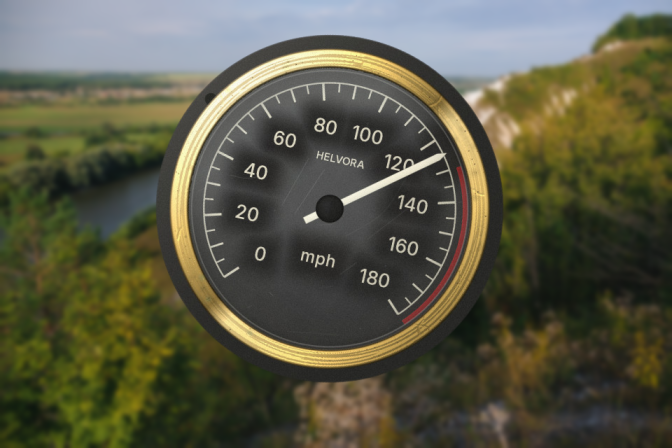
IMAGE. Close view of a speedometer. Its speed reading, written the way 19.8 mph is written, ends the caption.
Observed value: 125 mph
